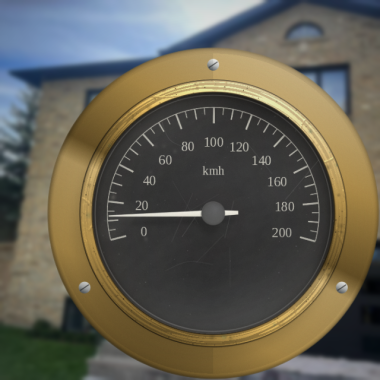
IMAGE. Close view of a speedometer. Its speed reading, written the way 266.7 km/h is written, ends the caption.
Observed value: 12.5 km/h
